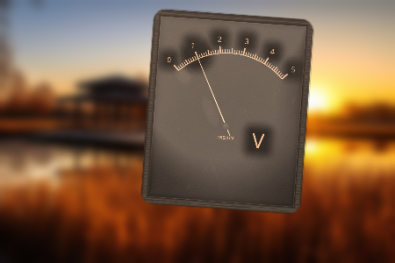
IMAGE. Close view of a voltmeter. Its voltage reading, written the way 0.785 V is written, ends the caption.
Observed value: 1 V
